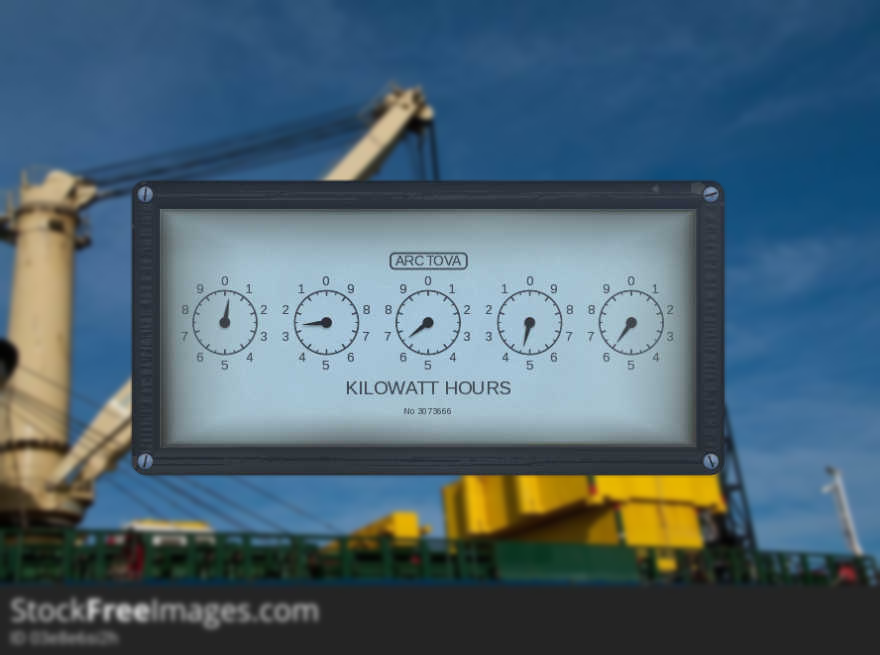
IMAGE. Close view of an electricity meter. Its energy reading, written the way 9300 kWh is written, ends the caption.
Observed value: 2646 kWh
